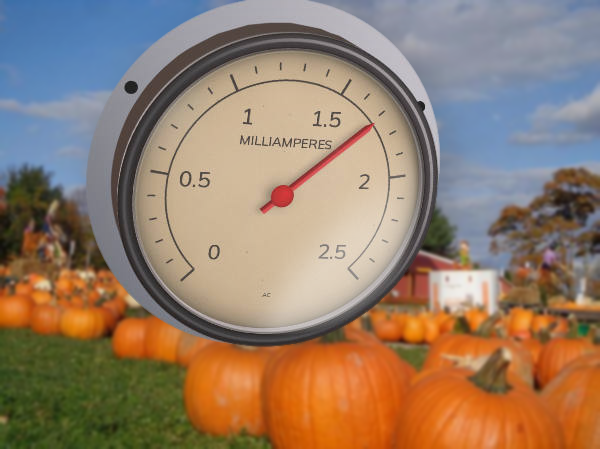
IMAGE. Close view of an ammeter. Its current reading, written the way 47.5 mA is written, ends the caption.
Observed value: 1.7 mA
